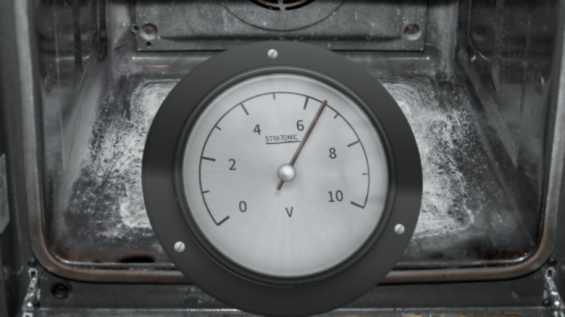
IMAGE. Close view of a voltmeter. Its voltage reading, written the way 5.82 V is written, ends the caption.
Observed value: 6.5 V
